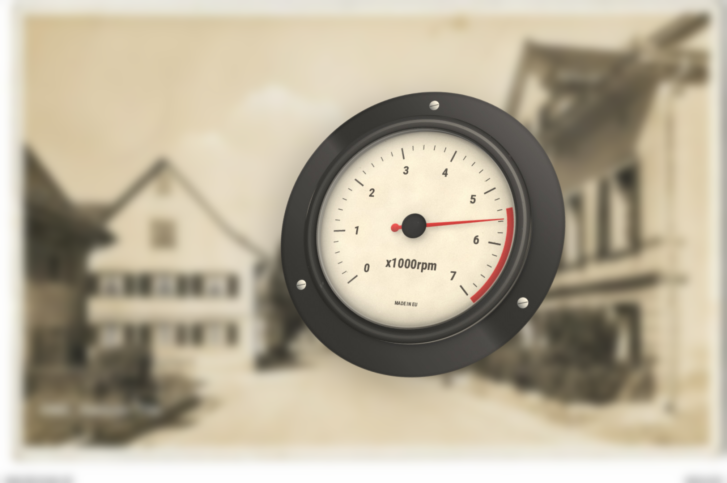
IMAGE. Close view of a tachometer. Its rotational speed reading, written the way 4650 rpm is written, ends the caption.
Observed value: 5600 rpm
